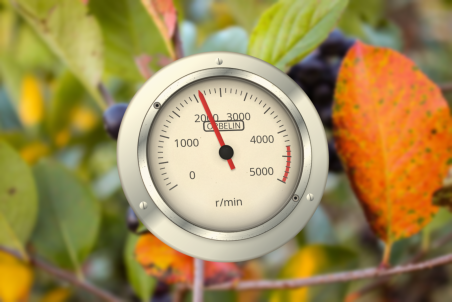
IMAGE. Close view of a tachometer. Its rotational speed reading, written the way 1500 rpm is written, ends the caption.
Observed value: 2100 rpm
